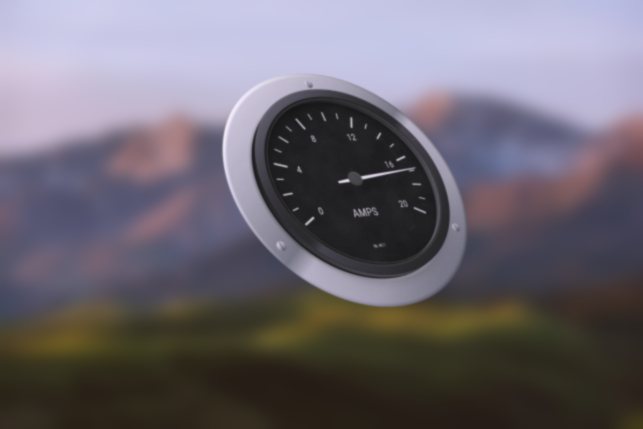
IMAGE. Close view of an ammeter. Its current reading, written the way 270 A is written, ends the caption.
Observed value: 17 A
